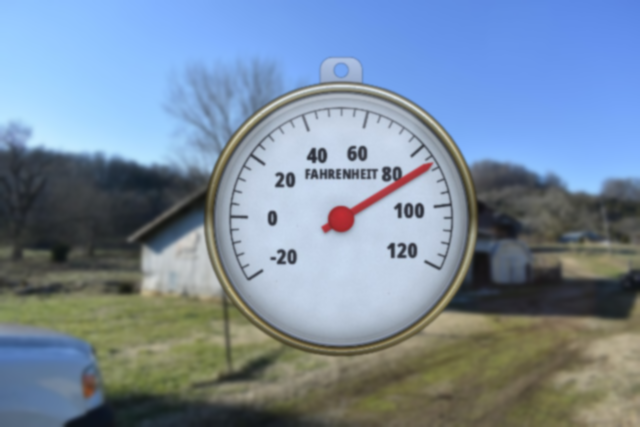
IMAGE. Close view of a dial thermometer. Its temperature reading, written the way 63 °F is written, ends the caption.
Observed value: 86 °F
